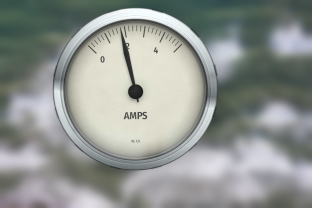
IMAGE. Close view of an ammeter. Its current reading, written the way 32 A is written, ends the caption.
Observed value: 1.8 A
